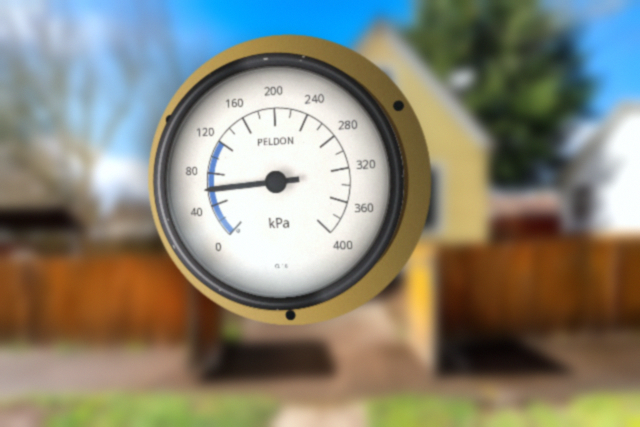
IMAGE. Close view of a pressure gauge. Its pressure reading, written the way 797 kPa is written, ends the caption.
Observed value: 60 kPa
